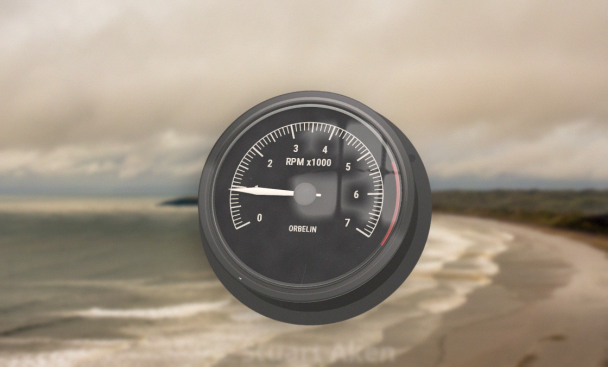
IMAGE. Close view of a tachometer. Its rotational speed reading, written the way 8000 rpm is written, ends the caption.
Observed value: 900 rpm
